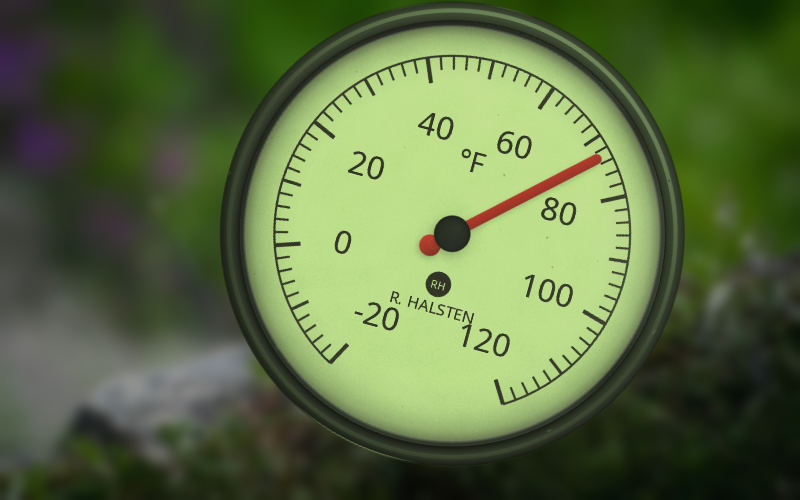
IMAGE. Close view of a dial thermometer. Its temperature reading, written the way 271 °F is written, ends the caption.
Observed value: 73 °F
